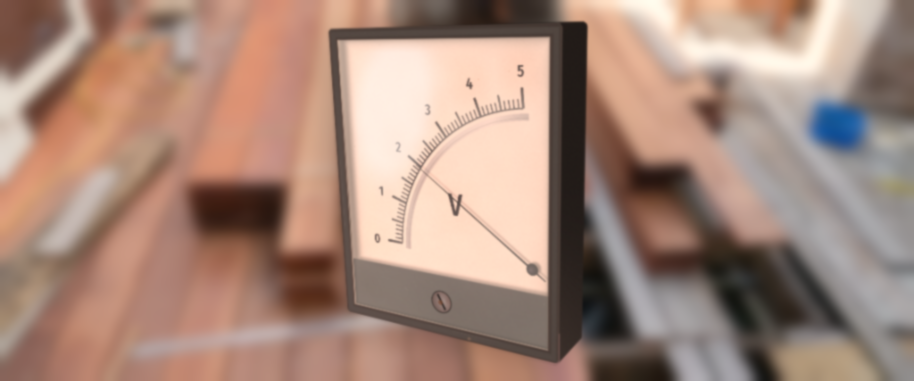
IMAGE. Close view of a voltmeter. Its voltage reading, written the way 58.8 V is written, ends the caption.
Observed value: 2 V
